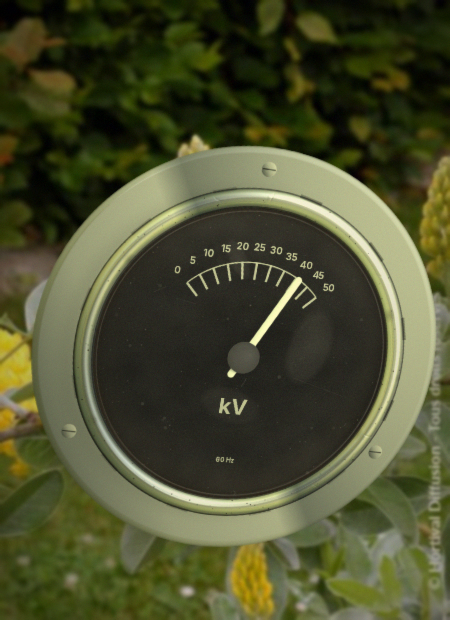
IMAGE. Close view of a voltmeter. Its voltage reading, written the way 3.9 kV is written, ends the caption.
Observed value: 40 kV
